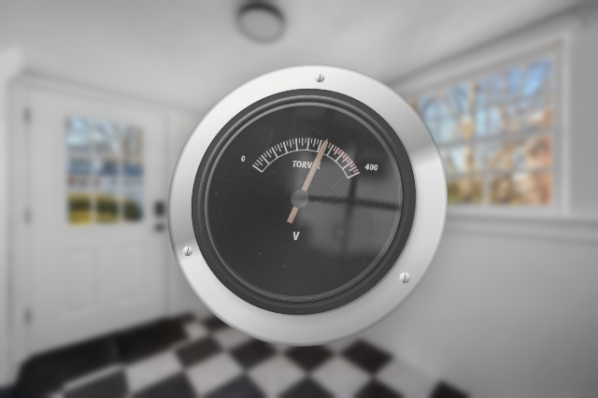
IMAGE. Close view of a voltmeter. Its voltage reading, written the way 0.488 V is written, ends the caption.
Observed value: 260 V
